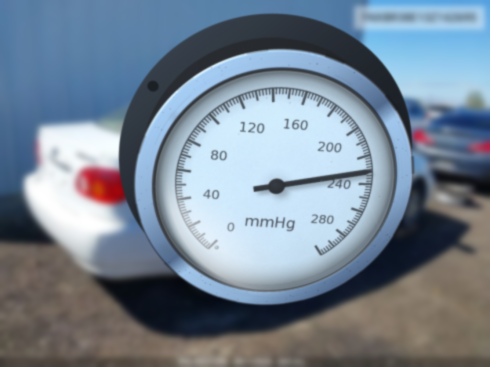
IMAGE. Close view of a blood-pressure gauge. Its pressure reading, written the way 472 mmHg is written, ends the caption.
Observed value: 230 mmHg
